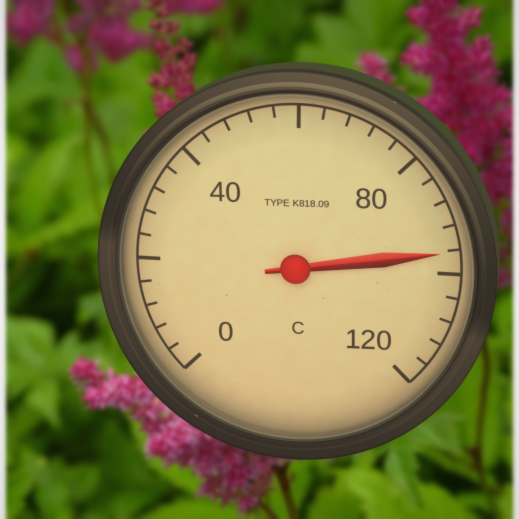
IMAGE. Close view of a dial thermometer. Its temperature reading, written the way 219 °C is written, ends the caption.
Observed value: 96 °C
